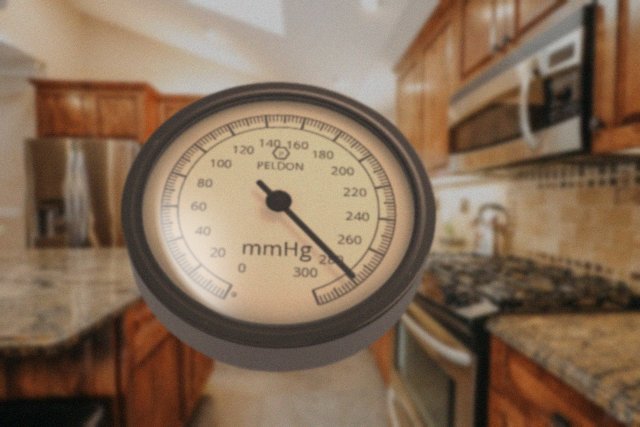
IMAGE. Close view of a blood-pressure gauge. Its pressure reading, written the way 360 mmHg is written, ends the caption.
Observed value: 280 mmHg
